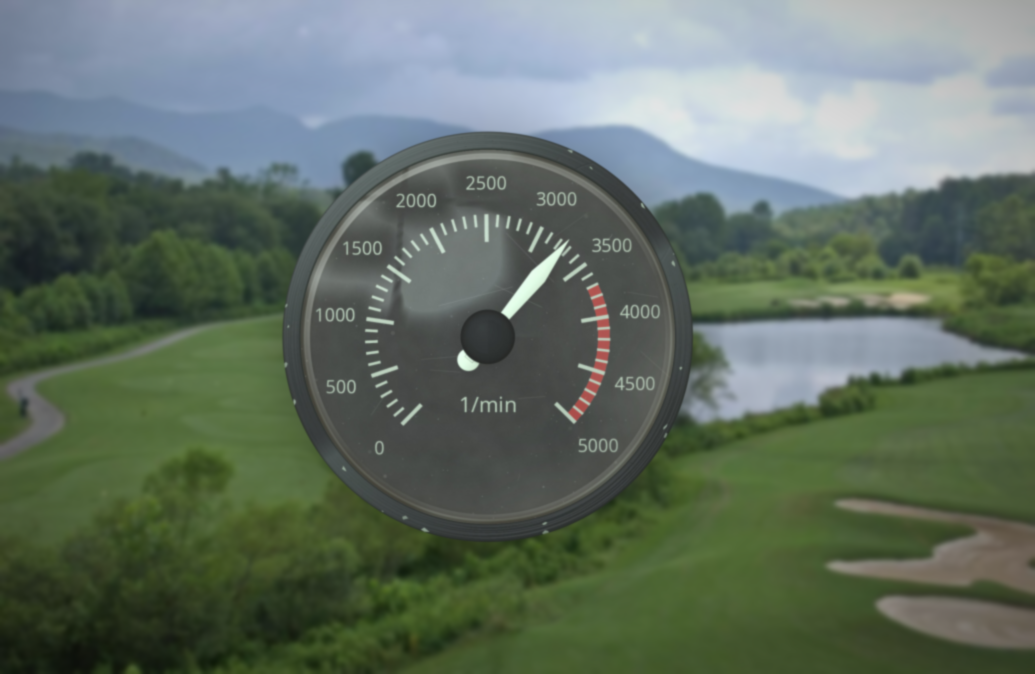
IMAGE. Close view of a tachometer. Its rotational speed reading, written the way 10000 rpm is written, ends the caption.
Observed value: 3250 rpm
